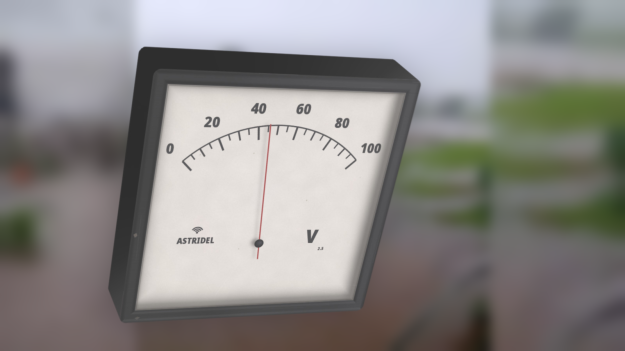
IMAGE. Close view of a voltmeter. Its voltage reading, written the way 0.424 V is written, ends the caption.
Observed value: 45 V
